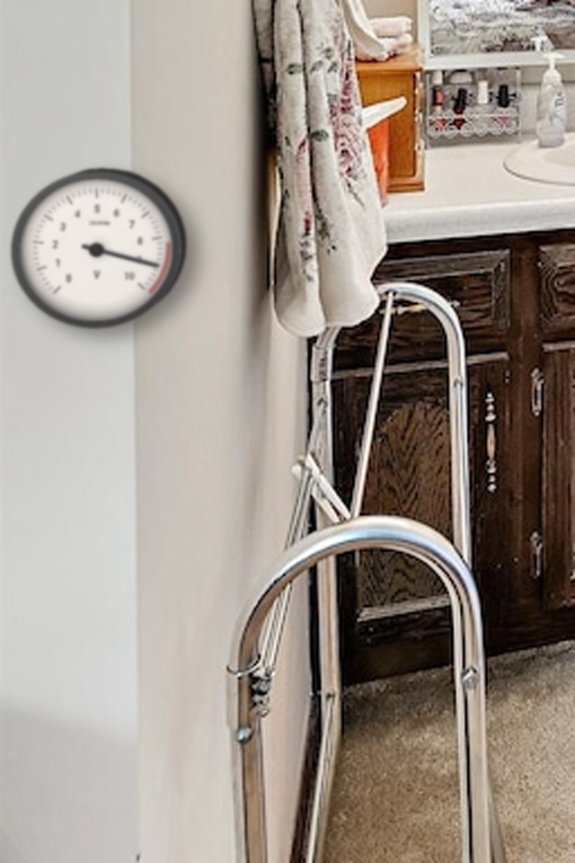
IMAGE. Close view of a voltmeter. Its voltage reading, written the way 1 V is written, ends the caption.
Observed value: 9 V
